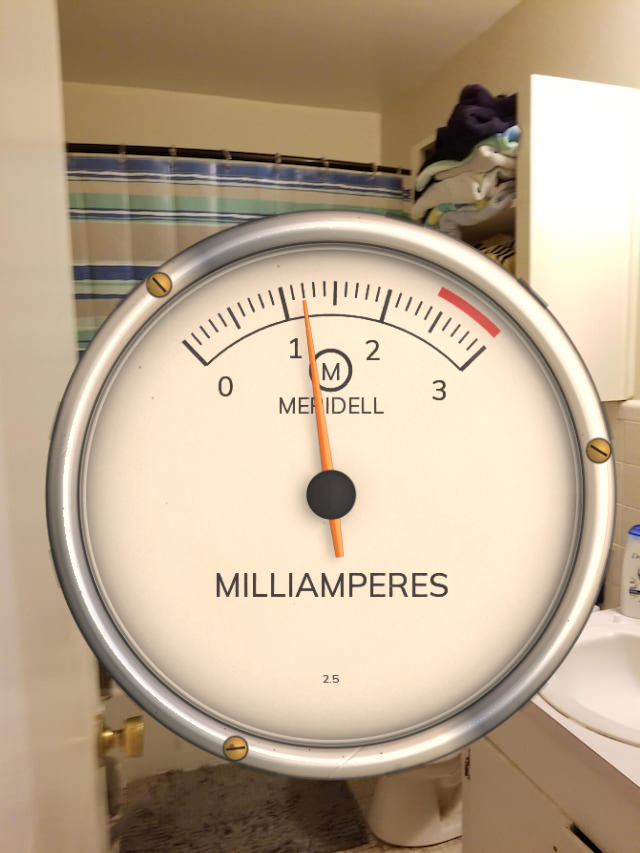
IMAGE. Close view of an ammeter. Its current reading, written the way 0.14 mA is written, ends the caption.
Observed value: 1.2 mA
